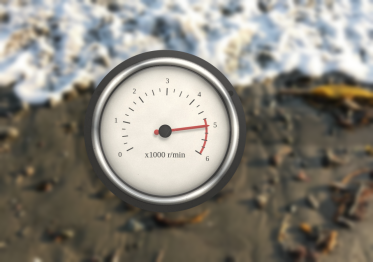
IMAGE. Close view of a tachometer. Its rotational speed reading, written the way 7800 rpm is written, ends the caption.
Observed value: 5000 rpm
